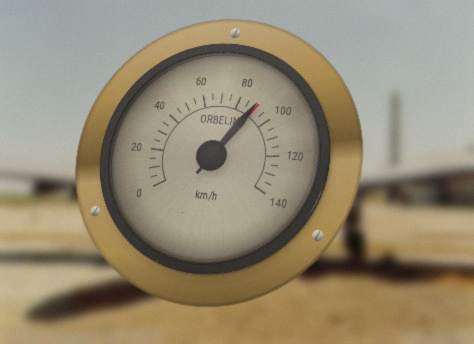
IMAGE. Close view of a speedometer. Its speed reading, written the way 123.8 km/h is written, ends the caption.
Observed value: 90 km/h
